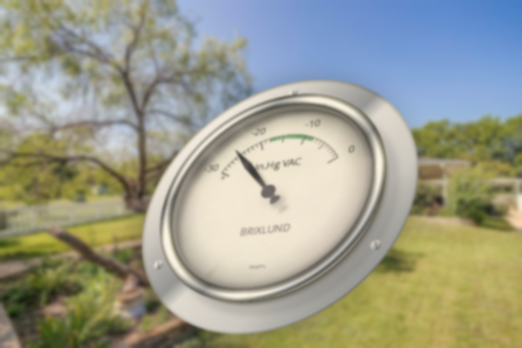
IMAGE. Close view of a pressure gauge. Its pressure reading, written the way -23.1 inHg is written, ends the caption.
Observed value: -25 inHg
